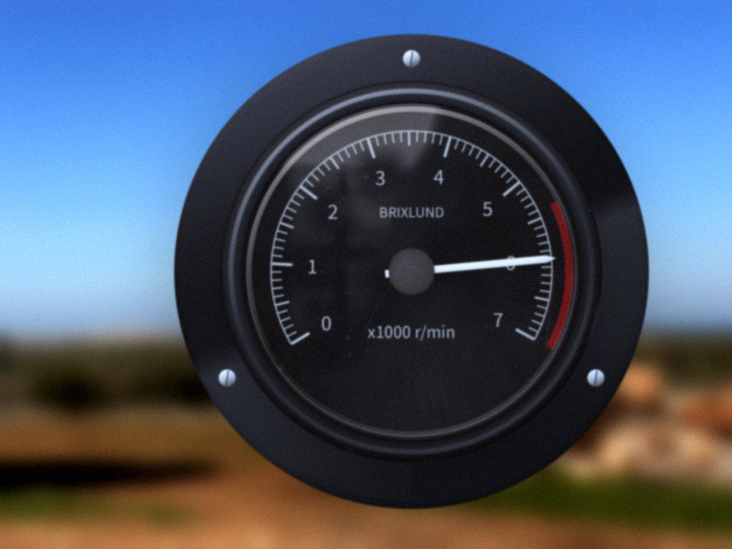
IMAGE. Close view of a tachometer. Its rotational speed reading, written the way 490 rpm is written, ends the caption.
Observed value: 6000 rpm
